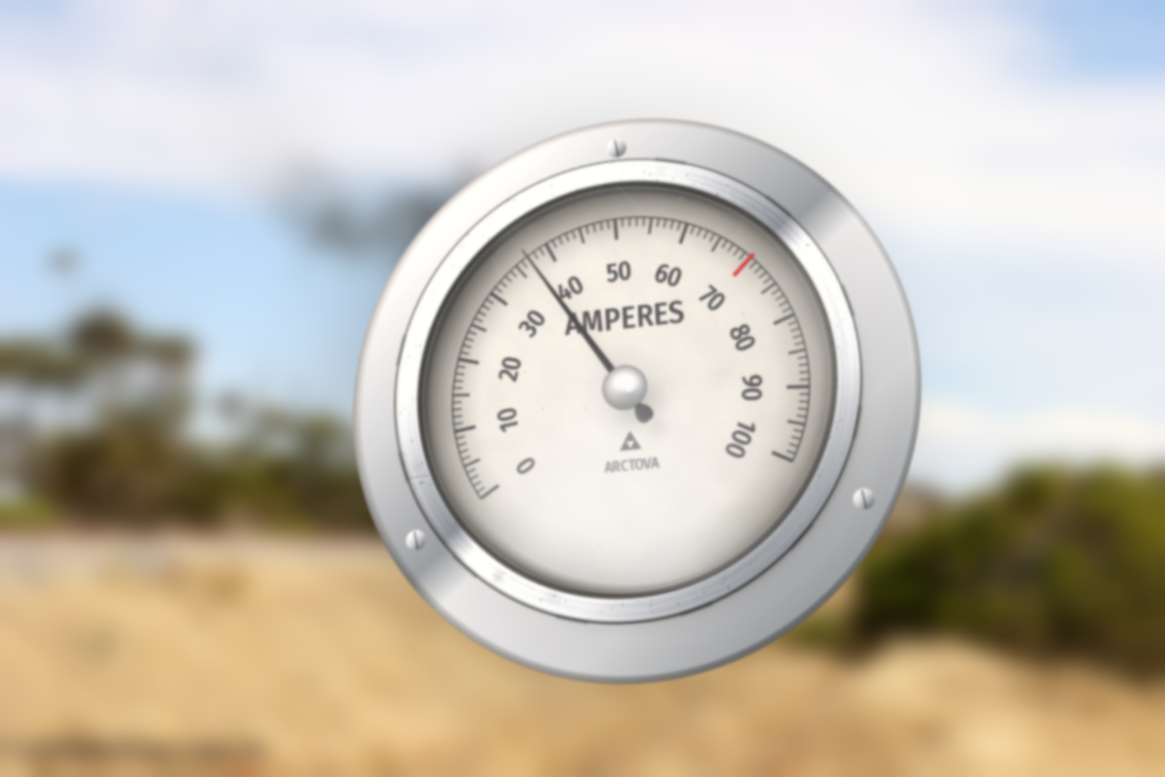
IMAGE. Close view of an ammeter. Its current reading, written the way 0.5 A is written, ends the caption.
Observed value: 37 A
